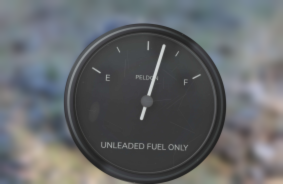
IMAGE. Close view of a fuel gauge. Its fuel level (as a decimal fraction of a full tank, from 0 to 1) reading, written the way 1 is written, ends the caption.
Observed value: 0.625
